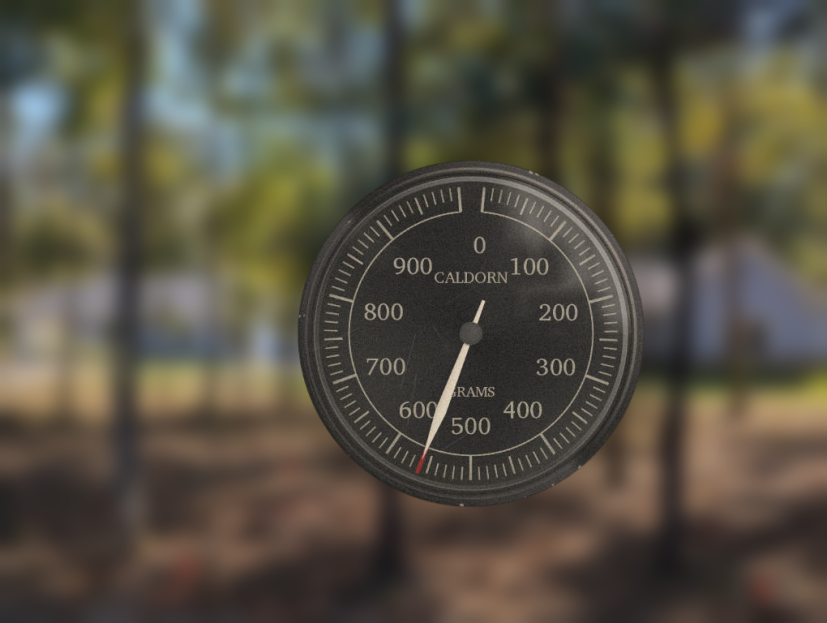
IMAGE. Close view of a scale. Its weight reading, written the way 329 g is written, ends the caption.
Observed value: 560 g
